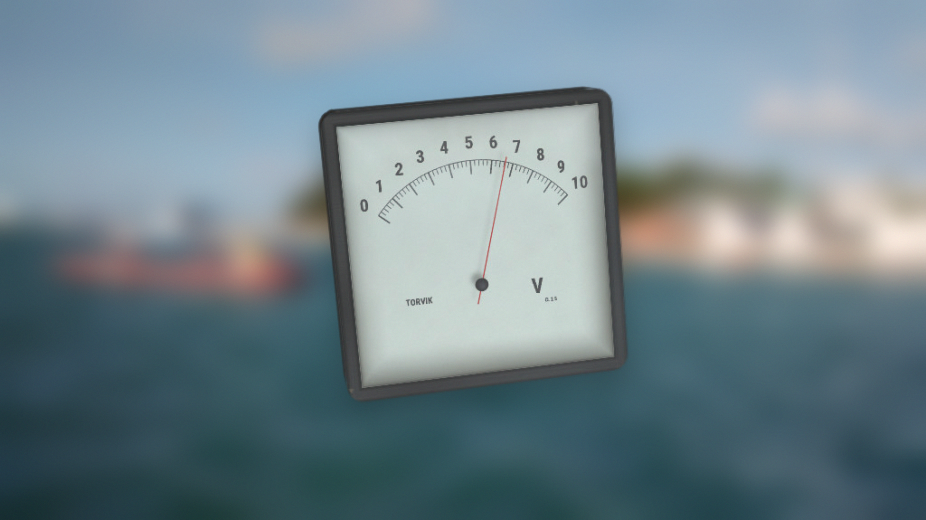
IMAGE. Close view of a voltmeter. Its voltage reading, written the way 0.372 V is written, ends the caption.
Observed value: 6.6 V
